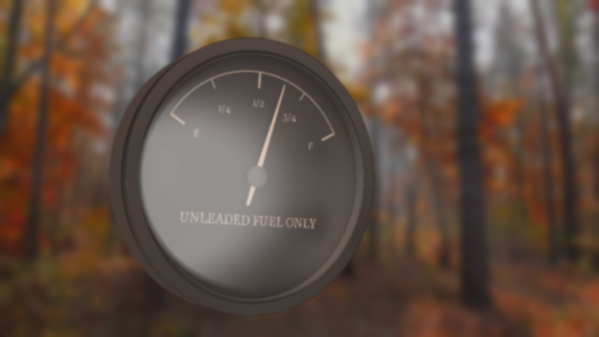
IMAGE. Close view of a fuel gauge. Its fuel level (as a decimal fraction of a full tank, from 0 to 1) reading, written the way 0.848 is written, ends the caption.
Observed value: 0.625
